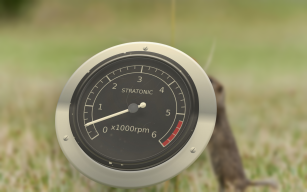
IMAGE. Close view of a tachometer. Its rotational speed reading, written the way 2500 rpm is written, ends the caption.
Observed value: 400 rpm
